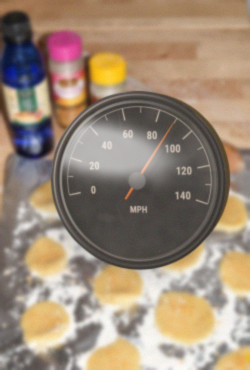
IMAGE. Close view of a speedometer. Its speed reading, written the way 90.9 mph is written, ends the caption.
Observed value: 90 mph
